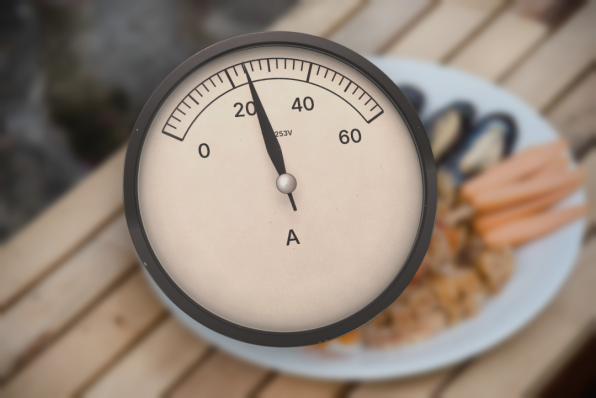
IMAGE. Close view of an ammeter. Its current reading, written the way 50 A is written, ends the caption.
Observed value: 24 A
